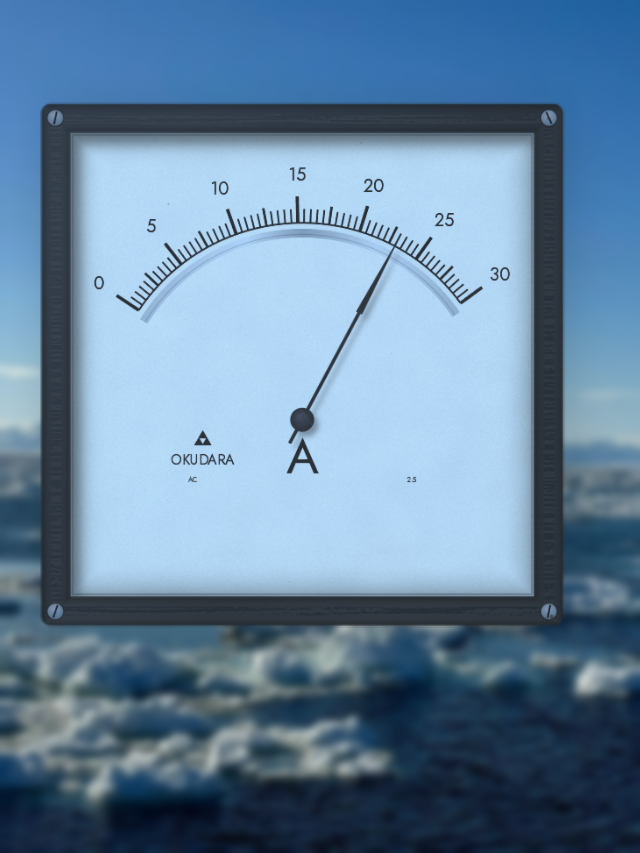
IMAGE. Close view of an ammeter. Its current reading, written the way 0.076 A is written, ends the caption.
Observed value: 23 A
